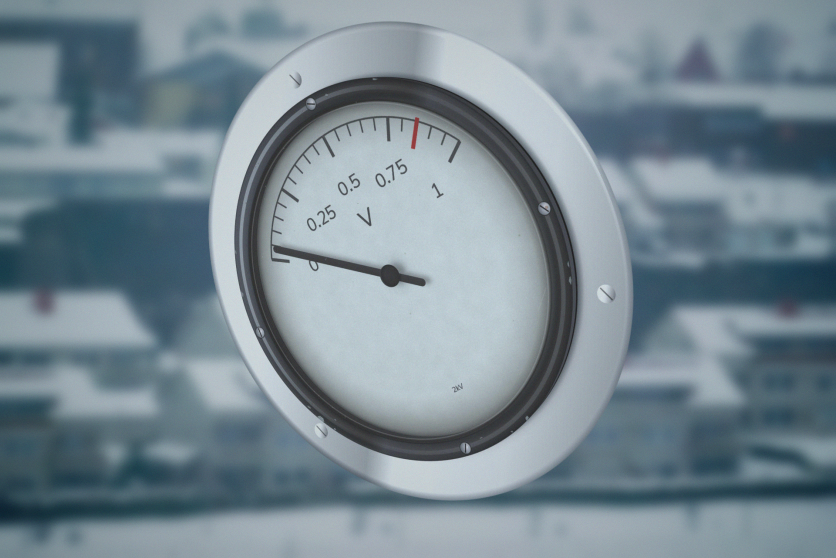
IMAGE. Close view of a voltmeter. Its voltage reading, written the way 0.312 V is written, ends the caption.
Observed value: 0.05 V
